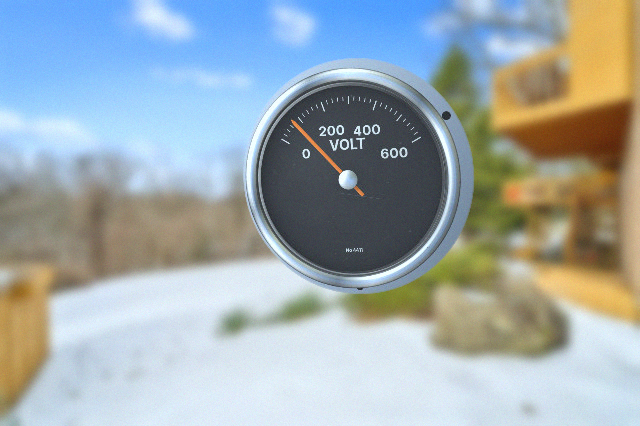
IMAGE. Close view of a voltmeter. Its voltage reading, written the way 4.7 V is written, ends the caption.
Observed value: 80 V
